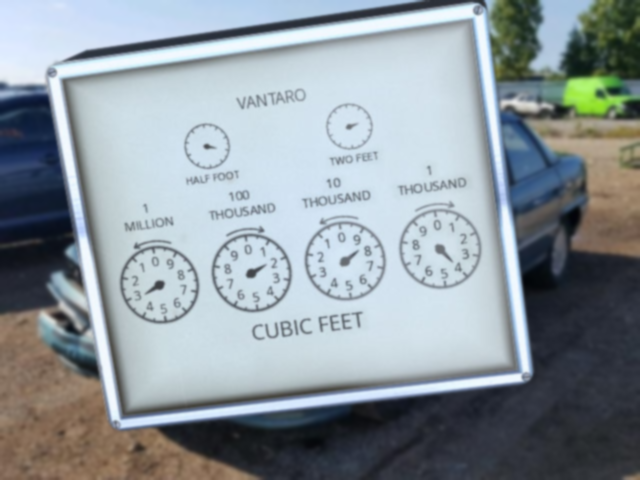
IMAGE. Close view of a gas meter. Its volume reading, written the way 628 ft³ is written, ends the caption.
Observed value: 318400 ft³
